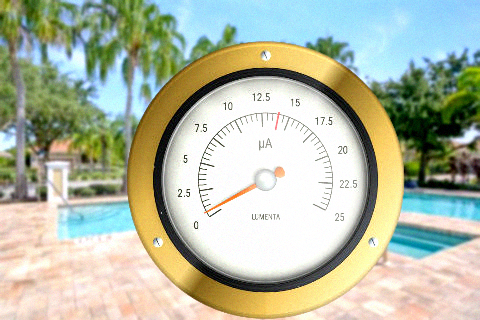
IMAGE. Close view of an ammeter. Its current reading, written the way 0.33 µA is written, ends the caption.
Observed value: 0.5 µA
